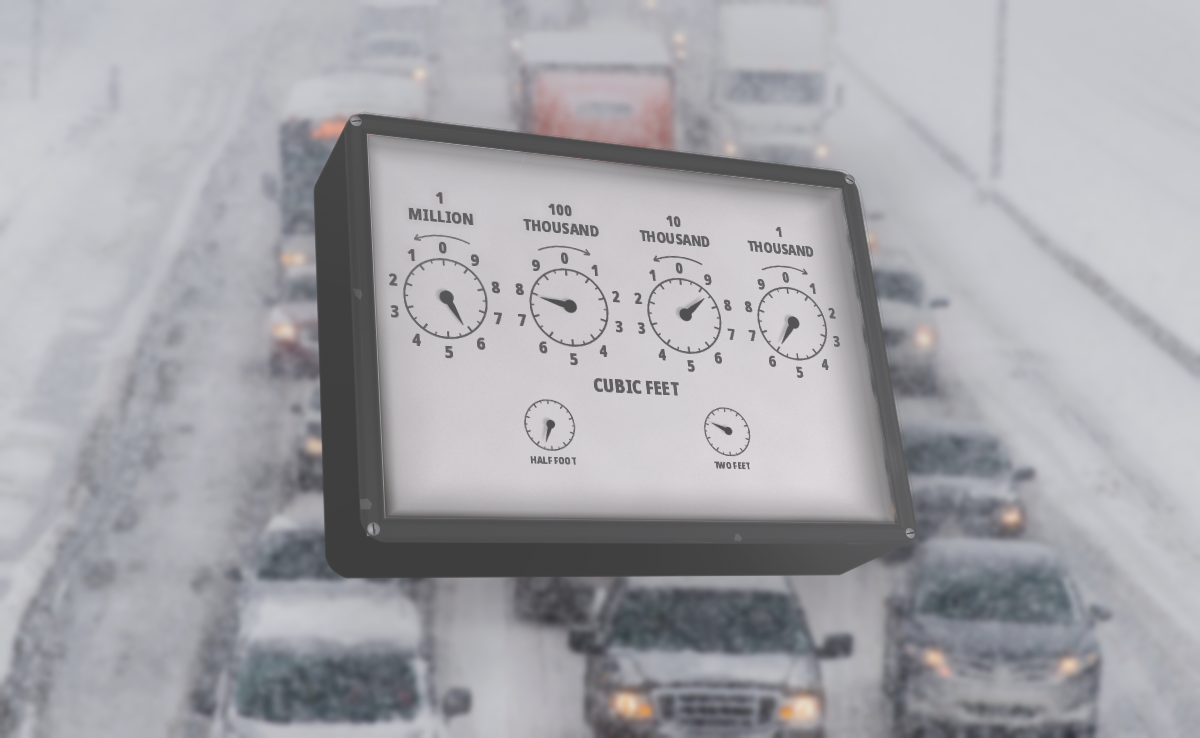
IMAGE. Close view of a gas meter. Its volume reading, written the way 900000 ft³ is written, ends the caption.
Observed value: 578600 ft³
